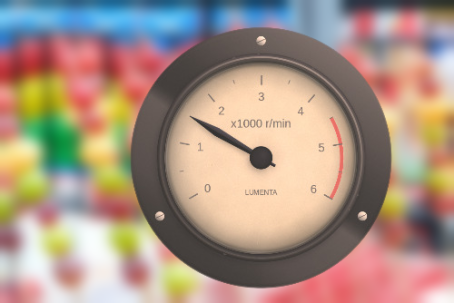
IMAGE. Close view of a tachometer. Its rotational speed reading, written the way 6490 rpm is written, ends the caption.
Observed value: 1500 rpm
